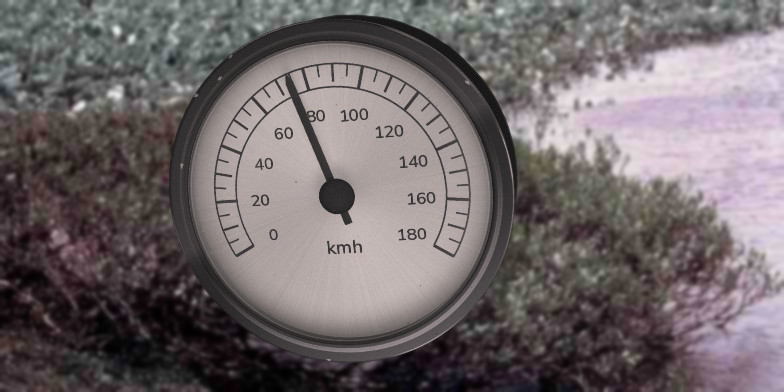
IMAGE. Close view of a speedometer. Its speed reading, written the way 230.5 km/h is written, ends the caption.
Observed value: 75 km/h
